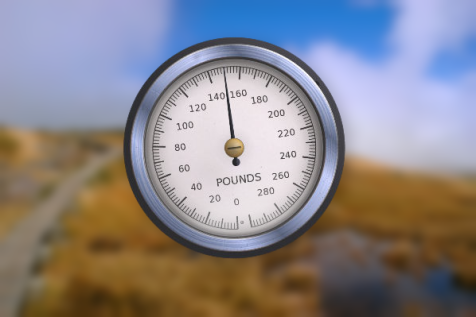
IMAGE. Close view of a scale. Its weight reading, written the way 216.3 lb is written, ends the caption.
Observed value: 150 lb
